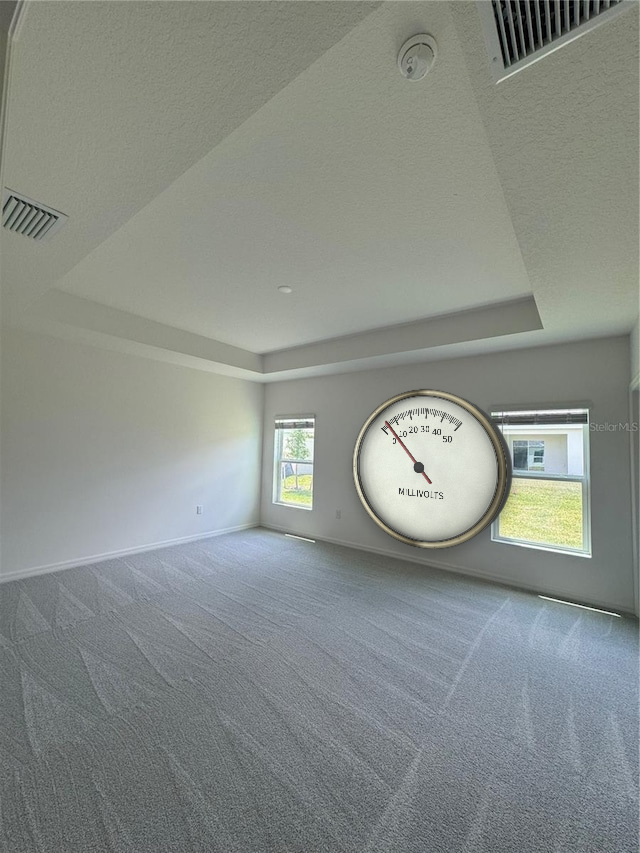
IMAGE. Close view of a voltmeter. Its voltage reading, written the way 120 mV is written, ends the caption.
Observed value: 5 mV
